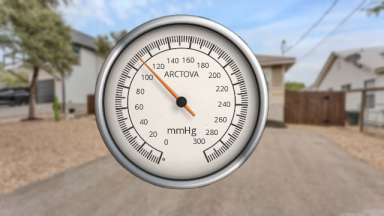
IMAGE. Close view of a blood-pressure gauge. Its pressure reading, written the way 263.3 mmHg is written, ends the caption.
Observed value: 110 mmHg
